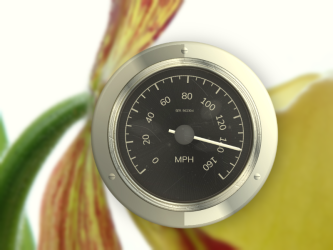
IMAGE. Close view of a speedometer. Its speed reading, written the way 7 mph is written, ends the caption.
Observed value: 140 mph
